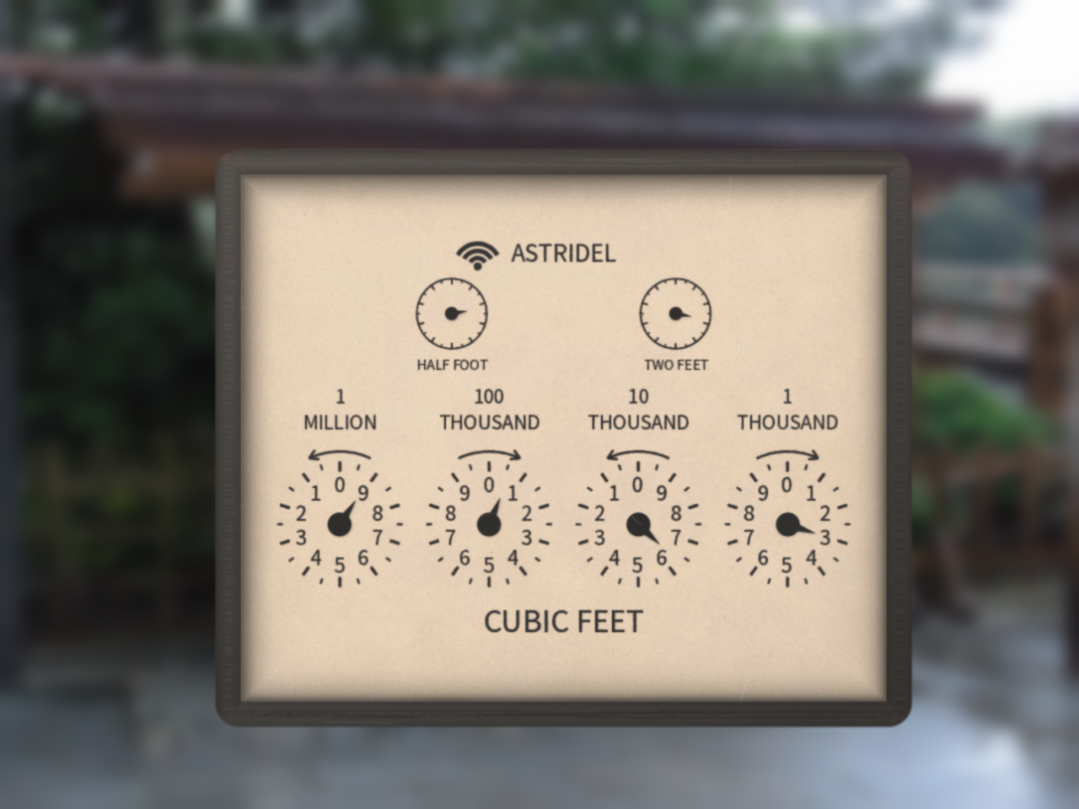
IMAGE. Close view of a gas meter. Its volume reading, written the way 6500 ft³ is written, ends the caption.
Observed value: 906300 ft³
